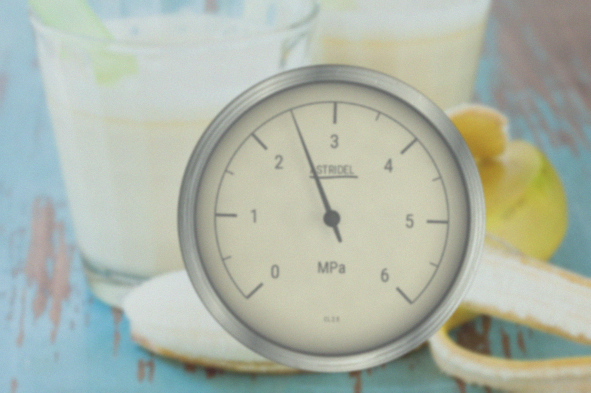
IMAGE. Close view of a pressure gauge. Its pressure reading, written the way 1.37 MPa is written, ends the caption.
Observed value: 2.5 MPa
